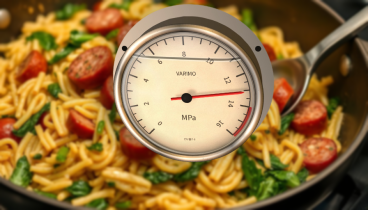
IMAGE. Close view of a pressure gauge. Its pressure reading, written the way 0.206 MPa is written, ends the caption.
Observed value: 13 MPa
